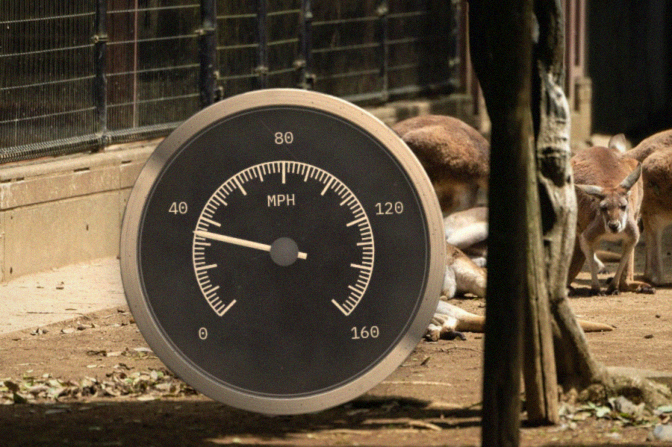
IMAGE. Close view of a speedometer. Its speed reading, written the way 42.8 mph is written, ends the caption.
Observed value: 34 mph
